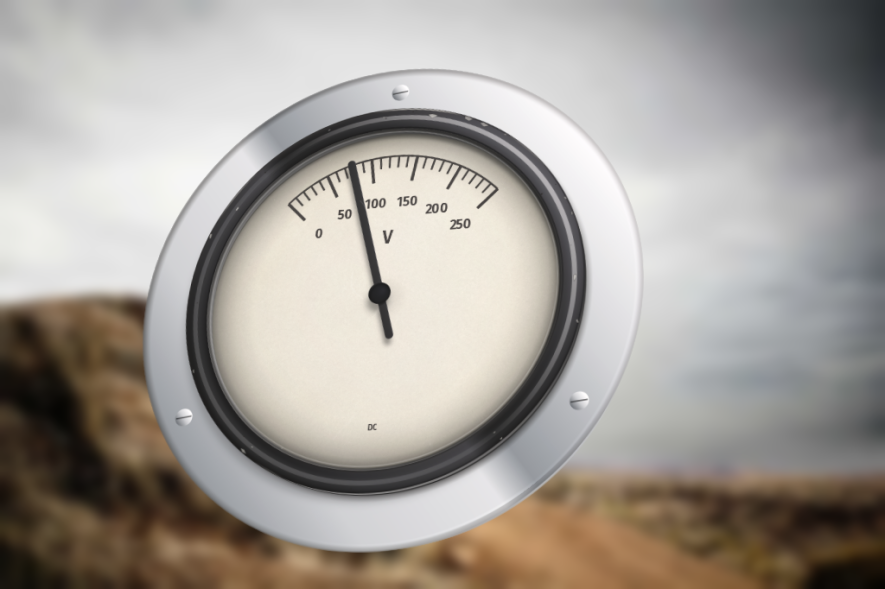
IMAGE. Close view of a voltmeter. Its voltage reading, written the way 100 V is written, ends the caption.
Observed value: 80 V
